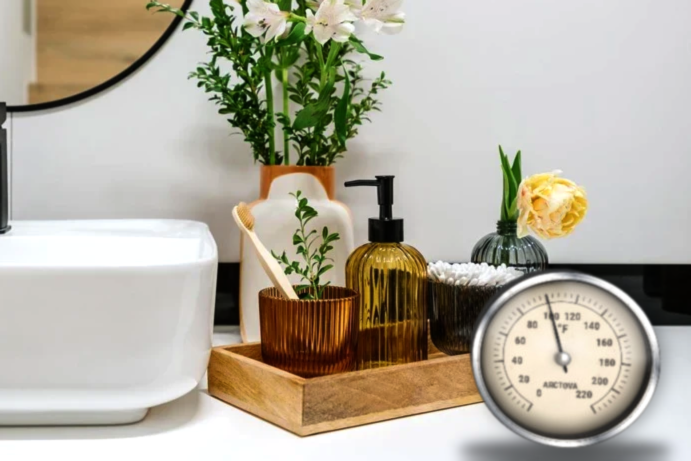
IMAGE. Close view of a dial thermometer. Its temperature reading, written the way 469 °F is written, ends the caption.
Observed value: 100 °F
